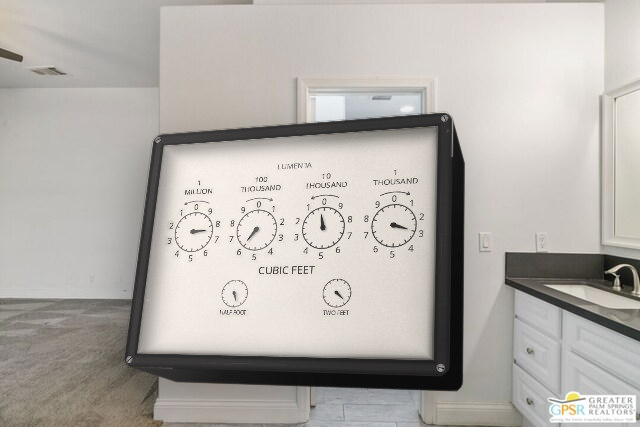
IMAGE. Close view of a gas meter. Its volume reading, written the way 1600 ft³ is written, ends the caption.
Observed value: 760300 ft³
